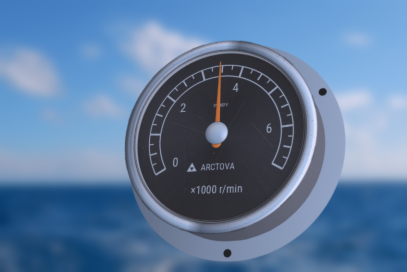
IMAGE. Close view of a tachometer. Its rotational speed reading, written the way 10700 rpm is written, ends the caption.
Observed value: 3500 rpm
